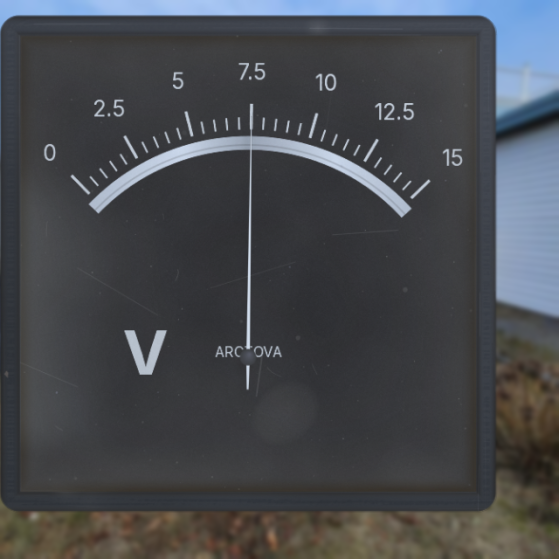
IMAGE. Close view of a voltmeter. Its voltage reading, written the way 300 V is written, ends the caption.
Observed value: 7.5 V
